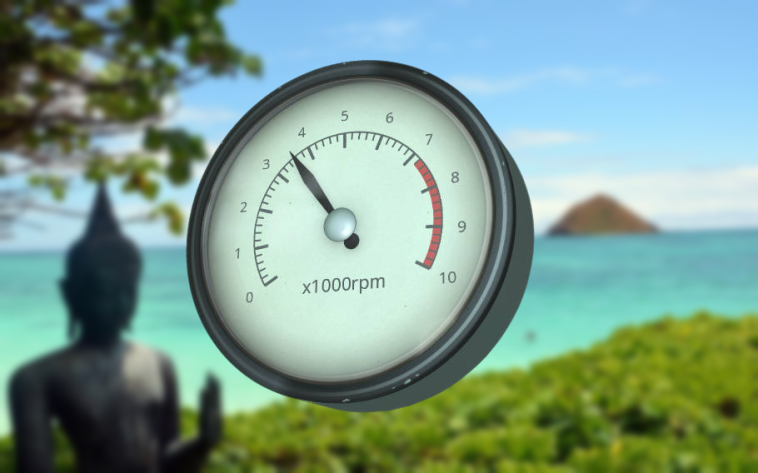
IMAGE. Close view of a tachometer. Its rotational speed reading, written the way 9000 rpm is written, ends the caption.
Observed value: 3600 rpm
